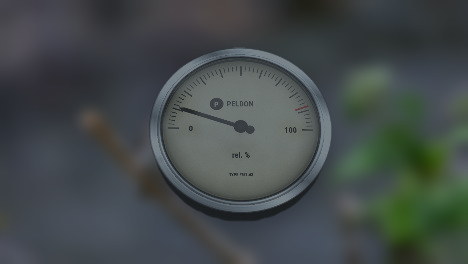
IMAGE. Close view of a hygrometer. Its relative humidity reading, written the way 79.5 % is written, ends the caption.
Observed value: 10 %
